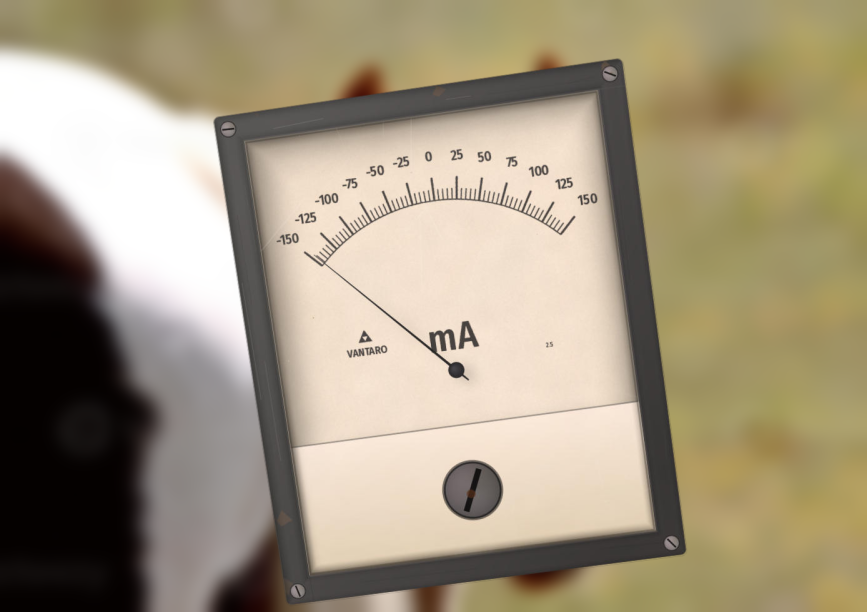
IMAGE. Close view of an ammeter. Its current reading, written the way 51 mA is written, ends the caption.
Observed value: -145 mA
